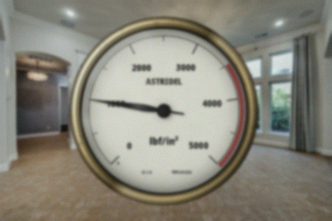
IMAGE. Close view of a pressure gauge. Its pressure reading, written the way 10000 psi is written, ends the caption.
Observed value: 1000 psi
